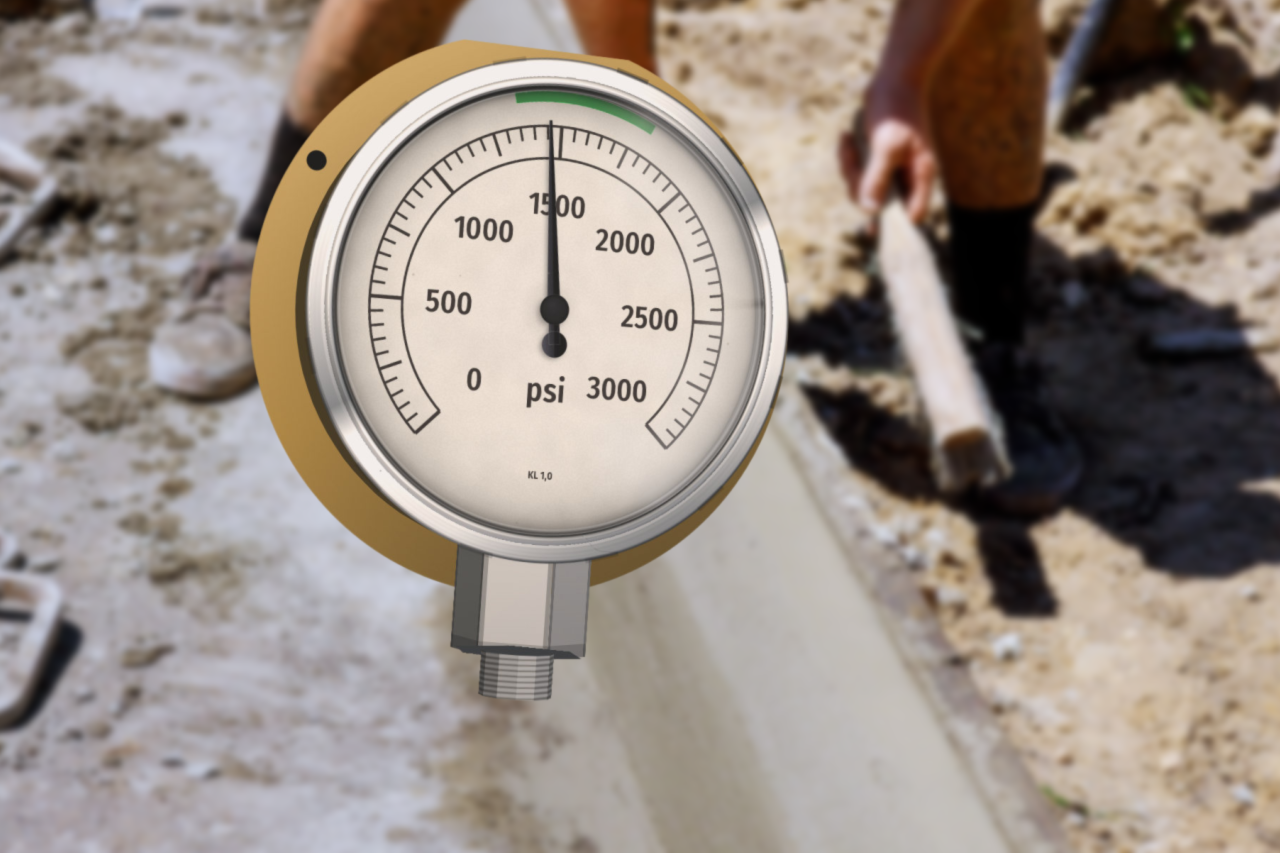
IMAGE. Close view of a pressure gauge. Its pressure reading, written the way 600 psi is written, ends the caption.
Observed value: 1450 psi
